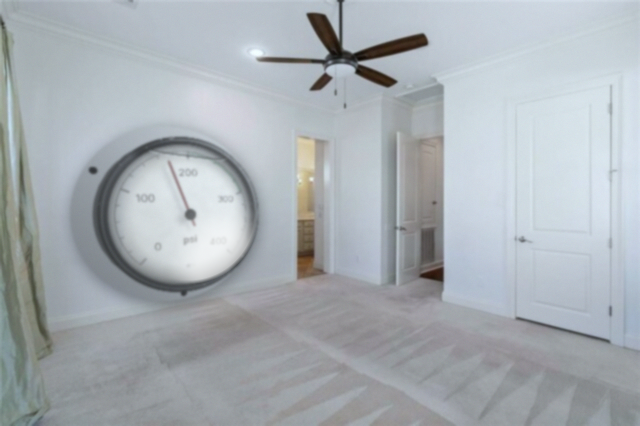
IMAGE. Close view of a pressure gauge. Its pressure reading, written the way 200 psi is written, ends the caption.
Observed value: 170 psi
